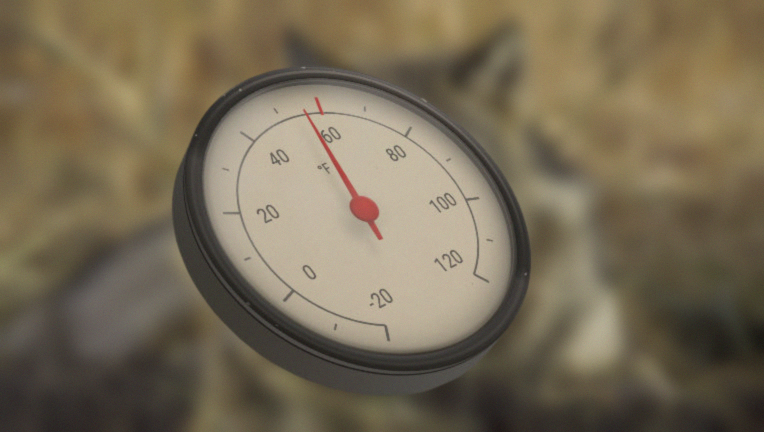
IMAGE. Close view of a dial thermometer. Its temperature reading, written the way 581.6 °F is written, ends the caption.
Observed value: 55 °F
